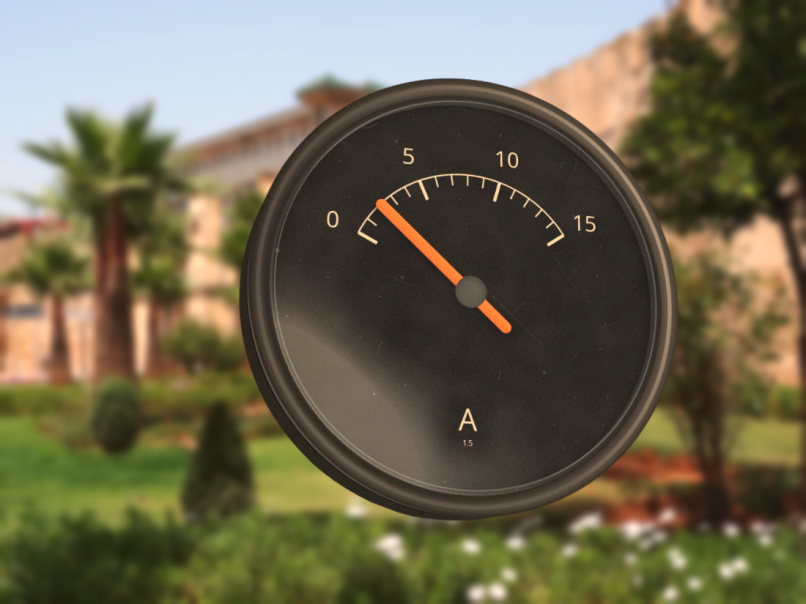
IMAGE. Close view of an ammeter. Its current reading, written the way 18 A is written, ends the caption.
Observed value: 2 A
